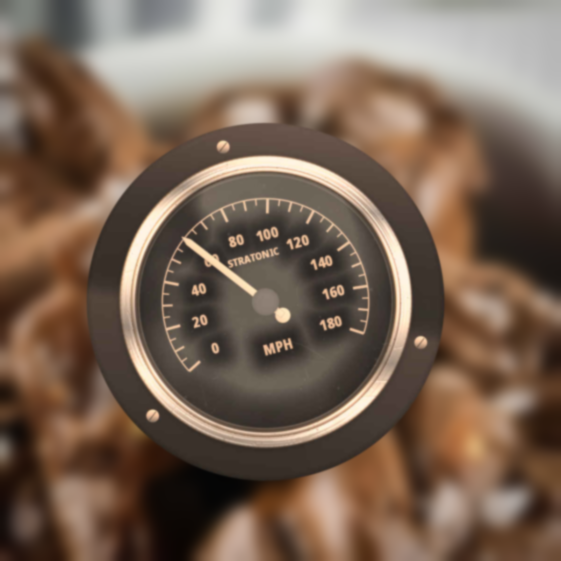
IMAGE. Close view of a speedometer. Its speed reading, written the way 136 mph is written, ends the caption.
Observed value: 60 mph
